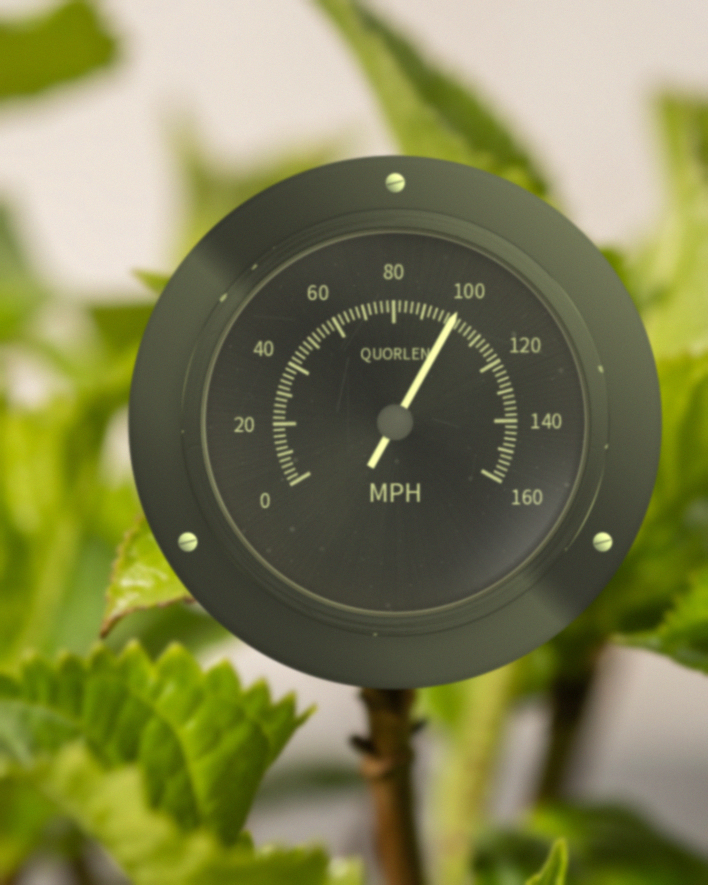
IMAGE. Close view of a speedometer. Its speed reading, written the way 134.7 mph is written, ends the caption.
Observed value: 100 mph
